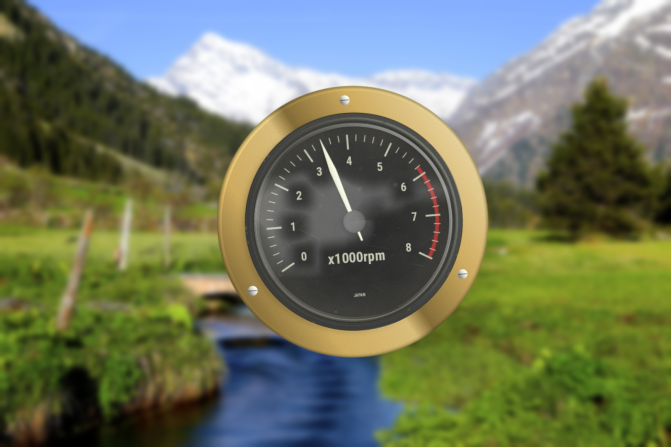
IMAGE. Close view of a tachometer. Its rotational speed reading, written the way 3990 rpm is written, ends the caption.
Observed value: 3400 rpm
